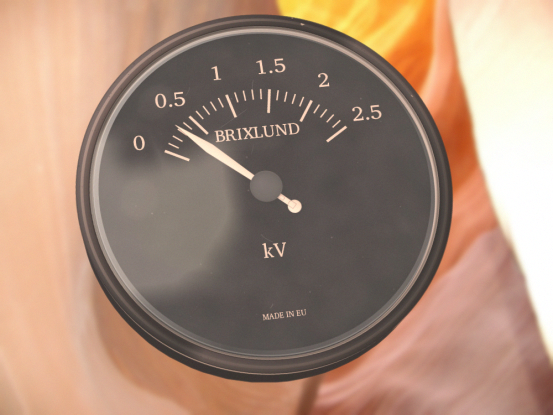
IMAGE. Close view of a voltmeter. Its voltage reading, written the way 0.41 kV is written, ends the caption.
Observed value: 0.3 kV
